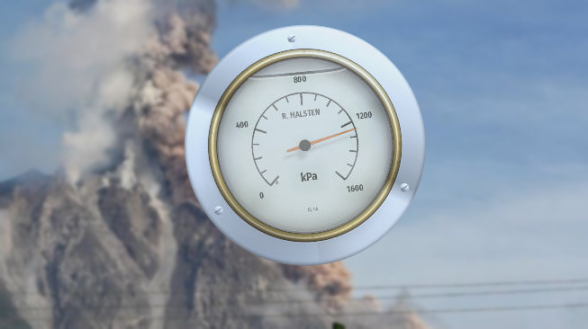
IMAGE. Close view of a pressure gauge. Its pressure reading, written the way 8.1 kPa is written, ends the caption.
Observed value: 1250 kPa
